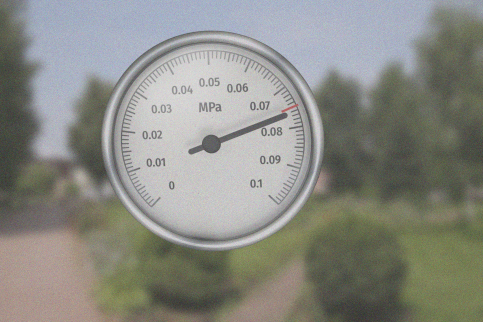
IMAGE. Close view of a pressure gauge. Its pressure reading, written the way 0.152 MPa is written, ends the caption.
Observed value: 0.076 MPa
